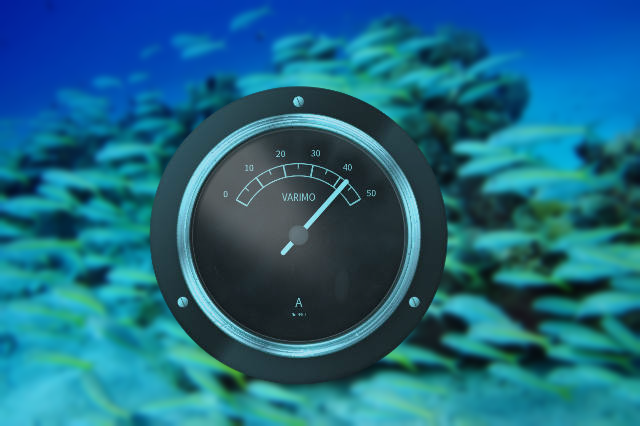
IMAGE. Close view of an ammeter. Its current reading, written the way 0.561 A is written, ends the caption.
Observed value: 42.5 A
